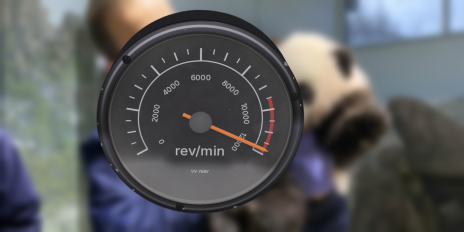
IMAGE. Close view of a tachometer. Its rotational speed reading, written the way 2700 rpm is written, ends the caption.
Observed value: 11750 rpm
